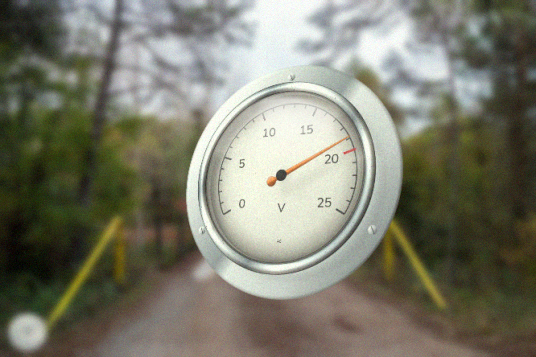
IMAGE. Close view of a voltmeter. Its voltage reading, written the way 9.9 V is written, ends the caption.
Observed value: 19 V
